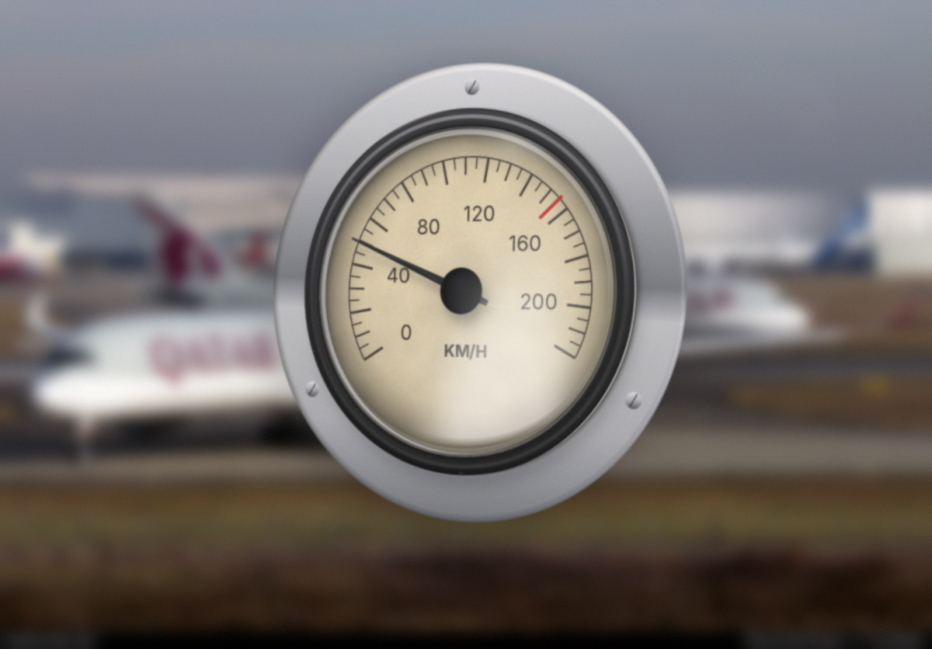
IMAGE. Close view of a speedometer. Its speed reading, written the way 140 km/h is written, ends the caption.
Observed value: 50 km/h
